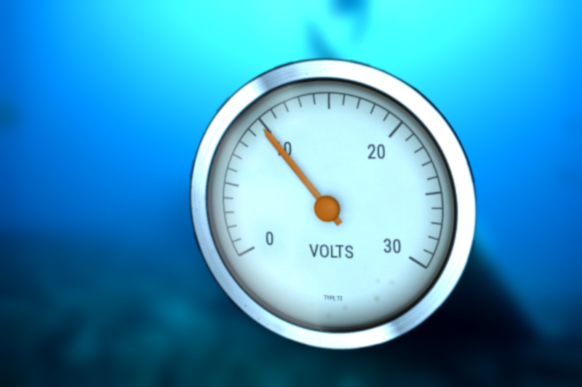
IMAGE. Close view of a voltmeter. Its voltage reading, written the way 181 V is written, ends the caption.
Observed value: 10 V
